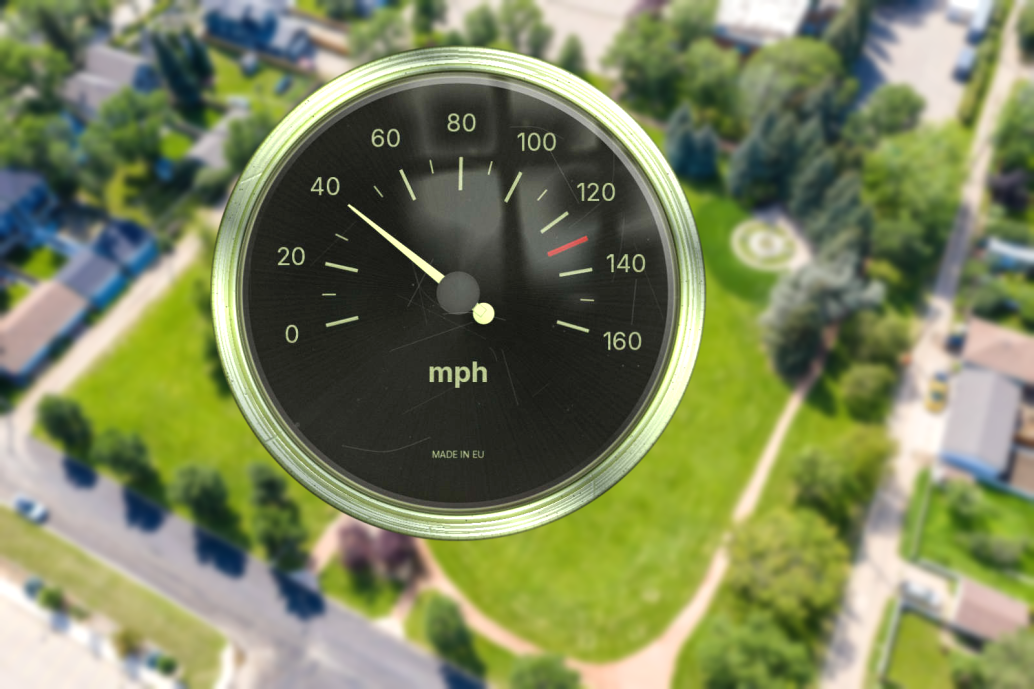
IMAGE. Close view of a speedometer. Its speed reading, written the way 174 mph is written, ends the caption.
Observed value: 40 mph
